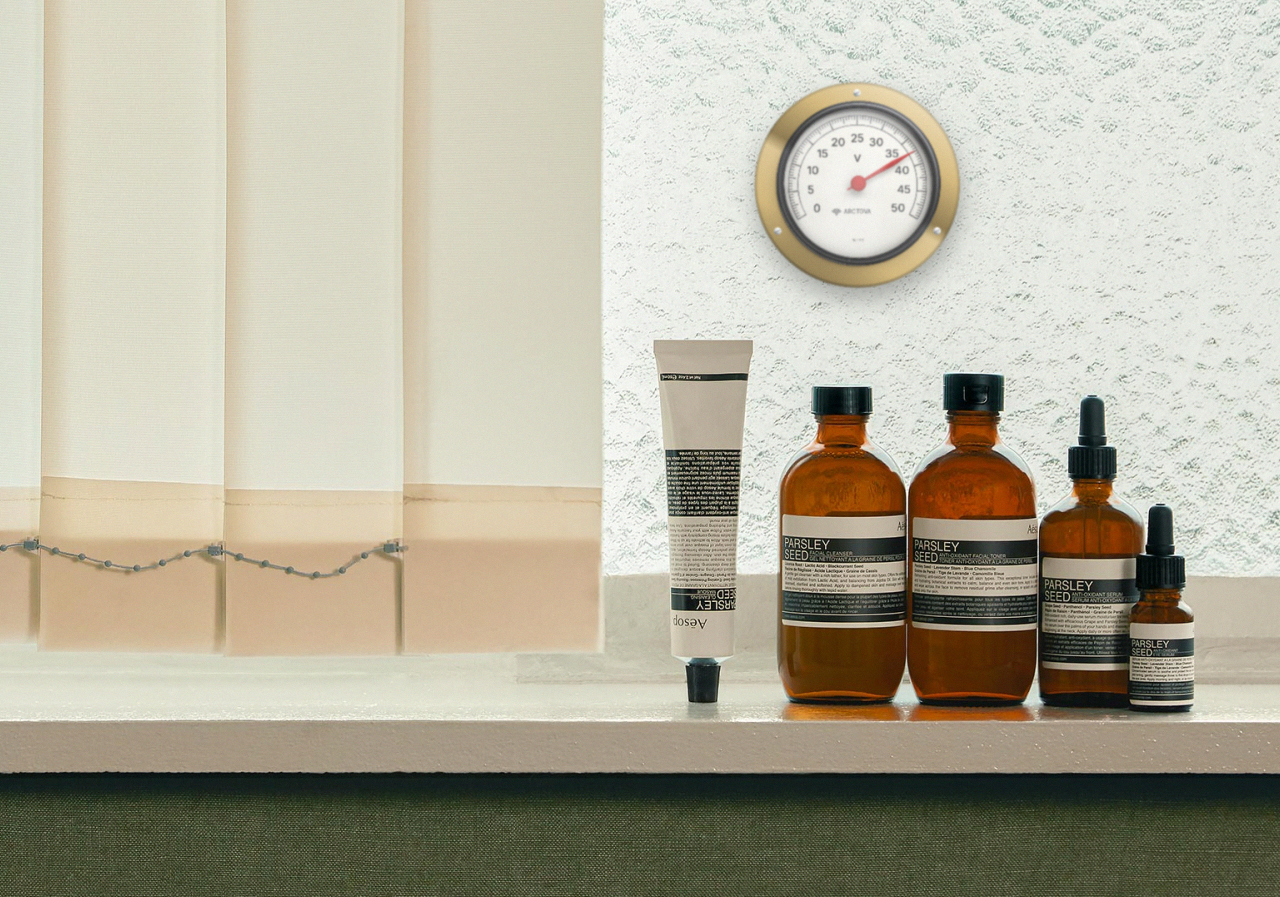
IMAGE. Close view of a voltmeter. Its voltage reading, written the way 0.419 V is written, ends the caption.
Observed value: 37.5 V
